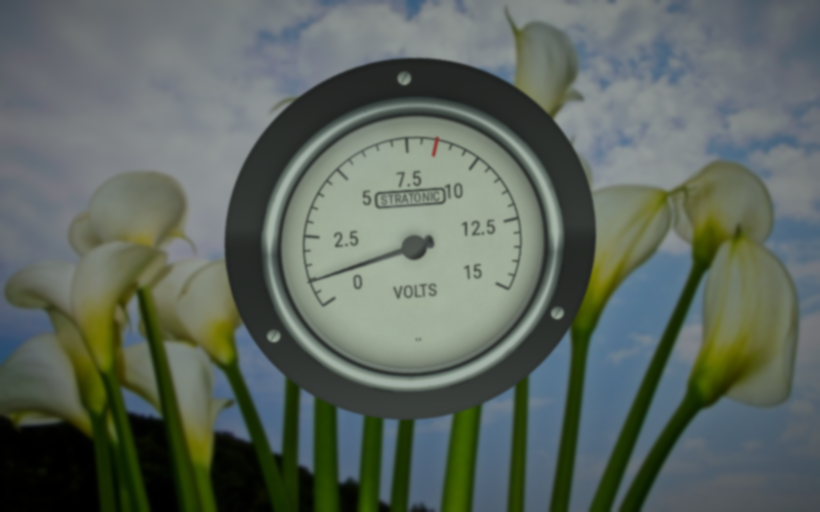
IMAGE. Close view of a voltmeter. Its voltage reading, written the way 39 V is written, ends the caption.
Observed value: 1 V
